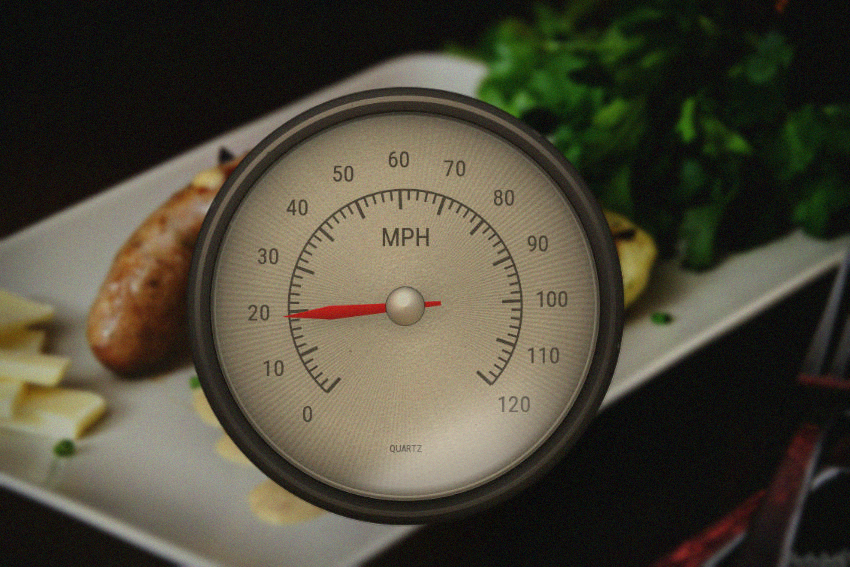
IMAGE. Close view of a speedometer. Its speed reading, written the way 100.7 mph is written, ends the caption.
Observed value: 19 mph
